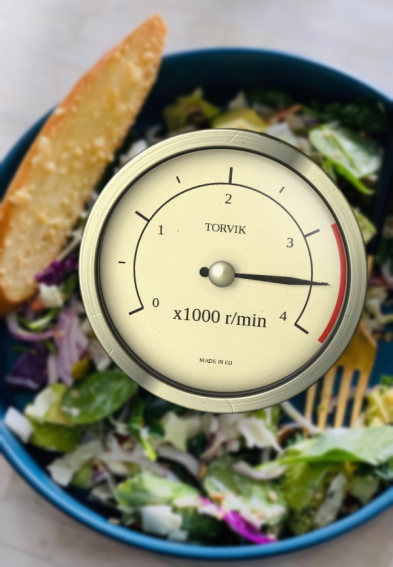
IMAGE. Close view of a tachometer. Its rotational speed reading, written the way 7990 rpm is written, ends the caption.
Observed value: 3500 rpm
